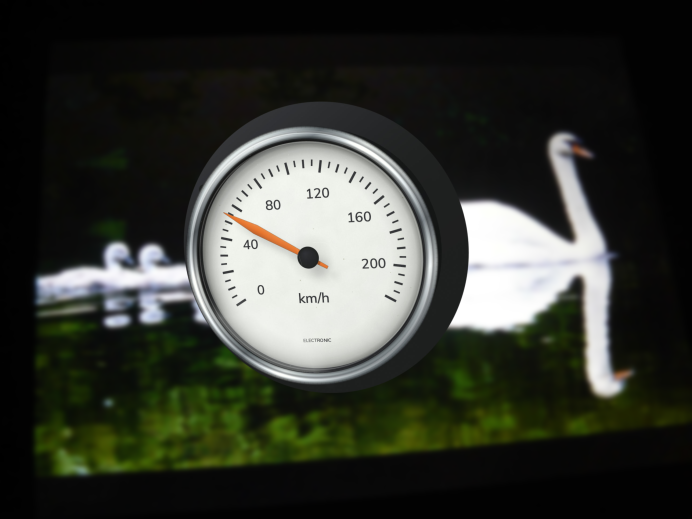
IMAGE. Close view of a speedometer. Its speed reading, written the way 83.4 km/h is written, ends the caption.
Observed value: 55 km/h
